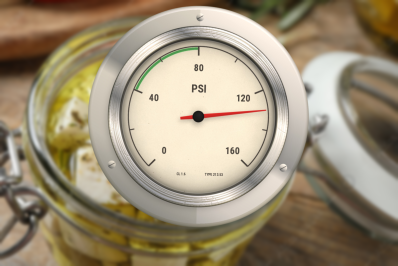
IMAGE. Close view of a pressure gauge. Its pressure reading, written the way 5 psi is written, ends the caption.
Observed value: 130 psi
